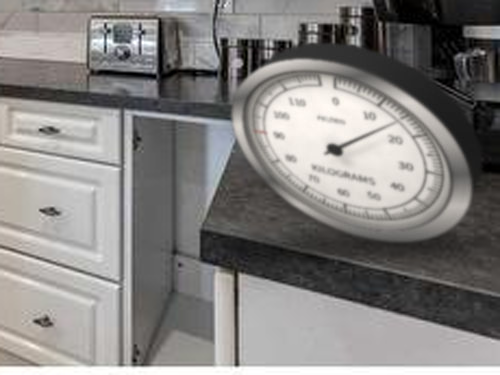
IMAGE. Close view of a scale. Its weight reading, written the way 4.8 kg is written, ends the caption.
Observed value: 15 kg
